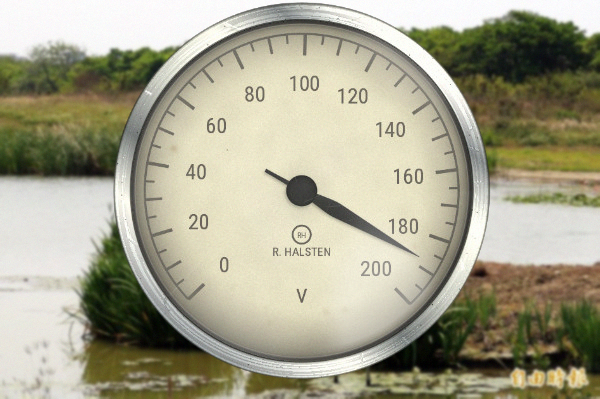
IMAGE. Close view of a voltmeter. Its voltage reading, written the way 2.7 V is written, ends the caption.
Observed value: 187.5 V
